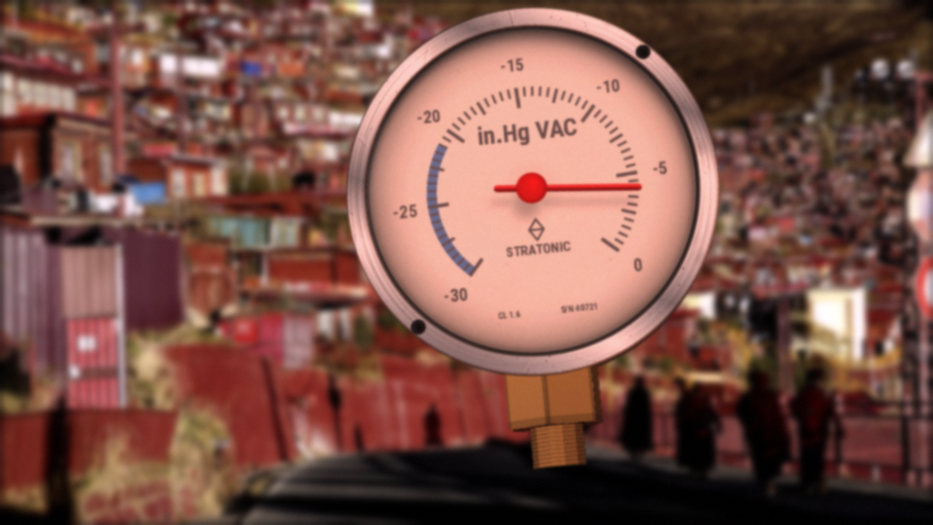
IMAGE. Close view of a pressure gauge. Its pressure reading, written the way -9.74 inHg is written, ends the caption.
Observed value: -4 inHg
